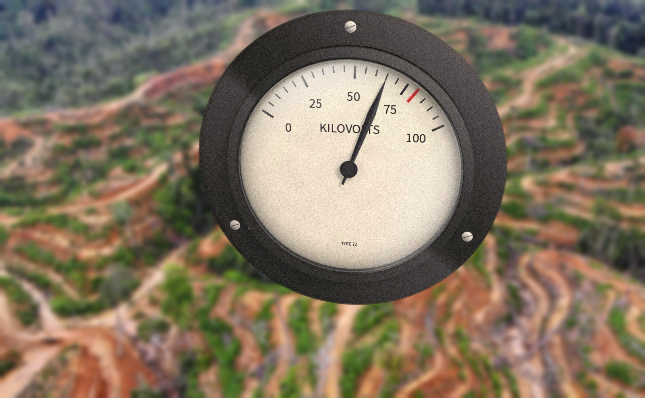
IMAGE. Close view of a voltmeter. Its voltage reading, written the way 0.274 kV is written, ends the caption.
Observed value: 65 kV
